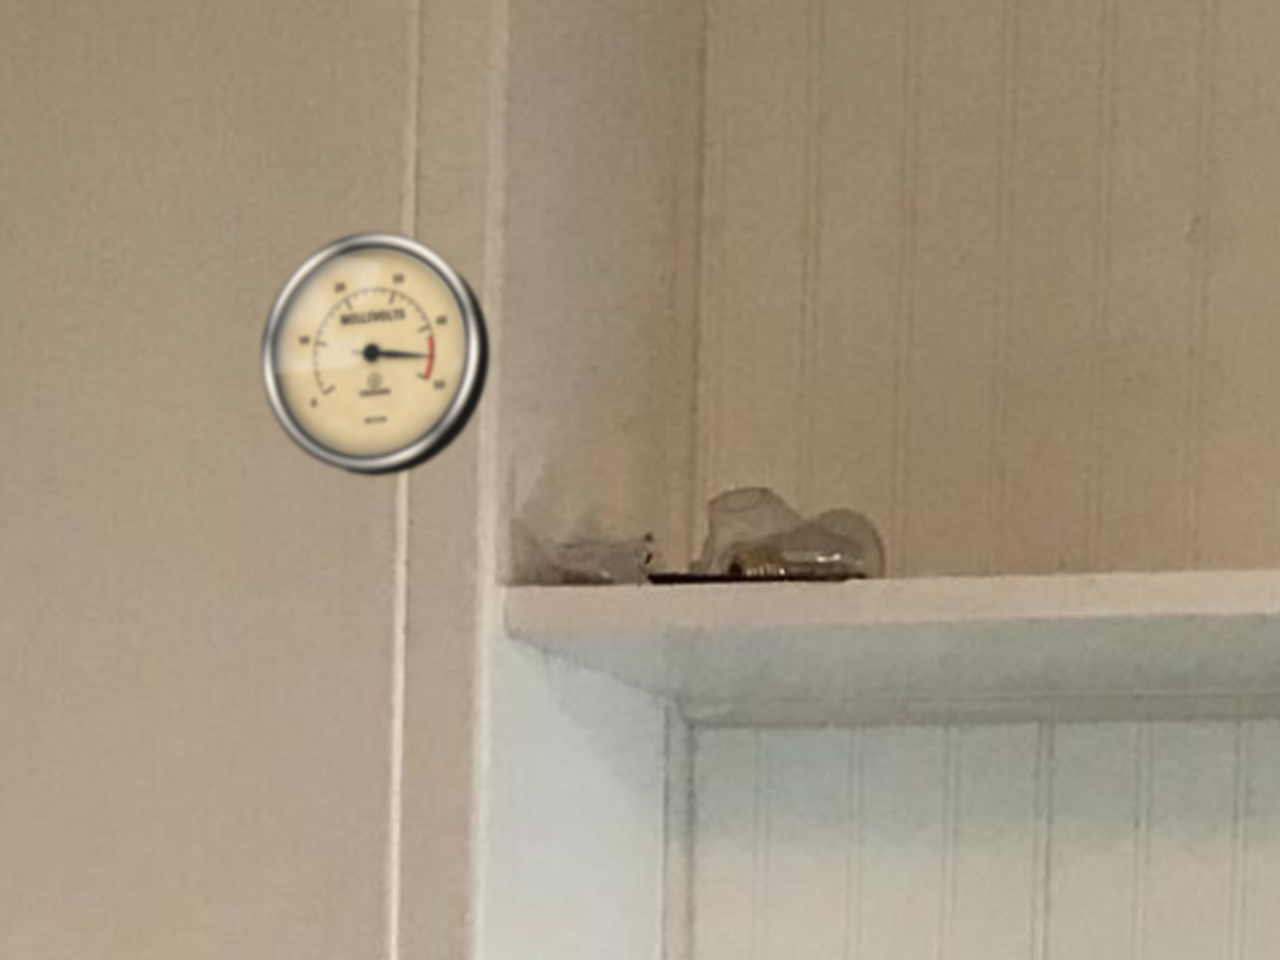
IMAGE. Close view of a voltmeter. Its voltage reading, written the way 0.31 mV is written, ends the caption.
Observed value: 46 mV
